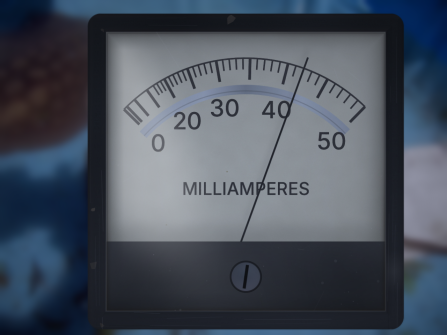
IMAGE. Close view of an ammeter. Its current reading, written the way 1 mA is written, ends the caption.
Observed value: 42 mA
